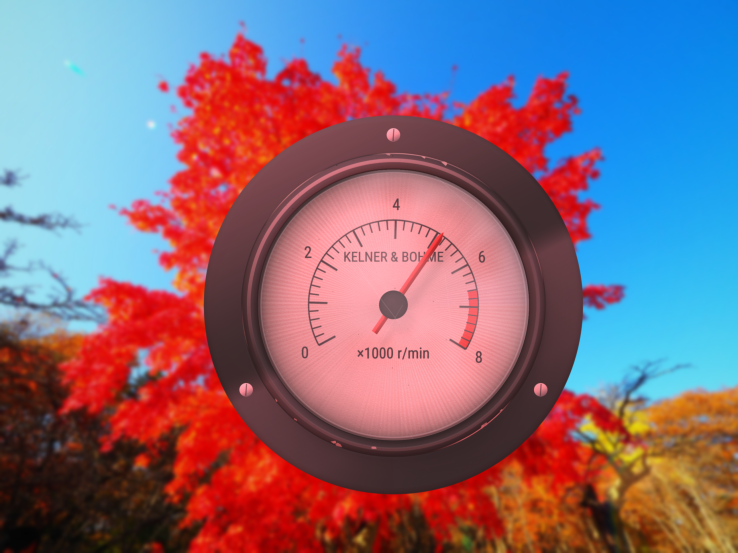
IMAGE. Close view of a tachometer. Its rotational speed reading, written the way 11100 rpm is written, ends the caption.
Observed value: 5100 rpm
